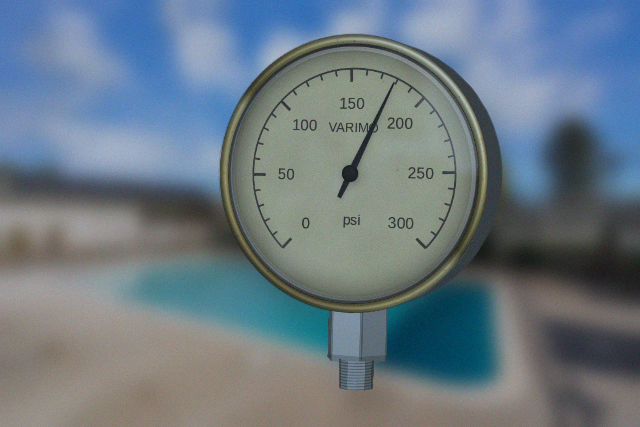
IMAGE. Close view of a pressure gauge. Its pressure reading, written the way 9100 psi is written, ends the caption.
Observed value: 180 psi
